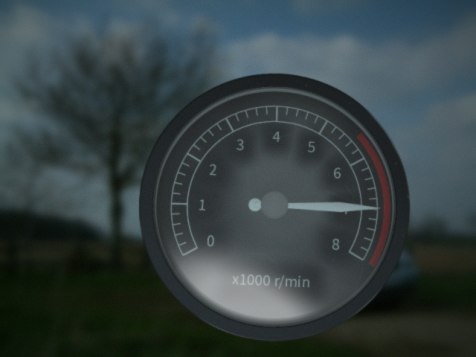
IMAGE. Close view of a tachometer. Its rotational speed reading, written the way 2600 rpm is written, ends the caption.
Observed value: 7000 rpm
